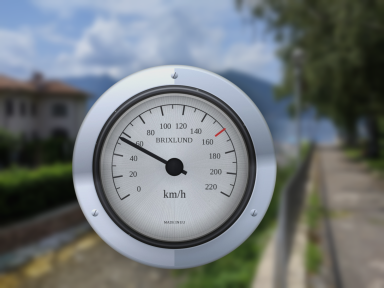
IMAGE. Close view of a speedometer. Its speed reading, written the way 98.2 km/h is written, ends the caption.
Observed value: 55 km/h
